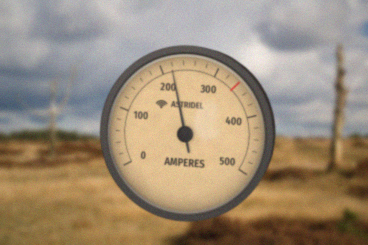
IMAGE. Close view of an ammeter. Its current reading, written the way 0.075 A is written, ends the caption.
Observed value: 220 A
